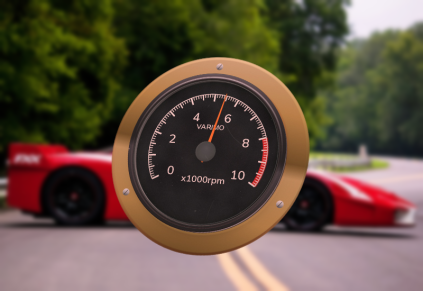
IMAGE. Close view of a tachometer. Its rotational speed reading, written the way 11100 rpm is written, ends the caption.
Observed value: 5500 rpm
